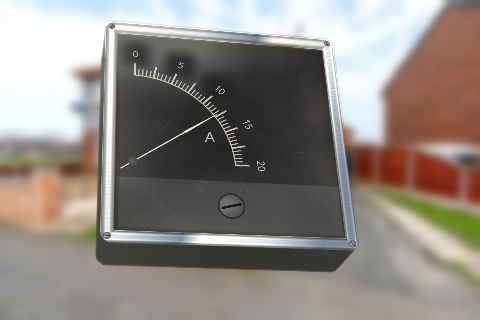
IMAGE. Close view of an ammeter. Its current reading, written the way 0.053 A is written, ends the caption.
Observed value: 12.5 A
